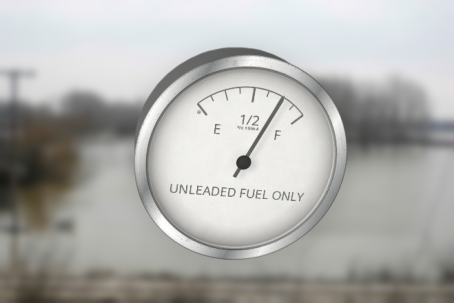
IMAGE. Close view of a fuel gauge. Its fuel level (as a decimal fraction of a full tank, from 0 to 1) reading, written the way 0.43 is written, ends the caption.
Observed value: 0.75
